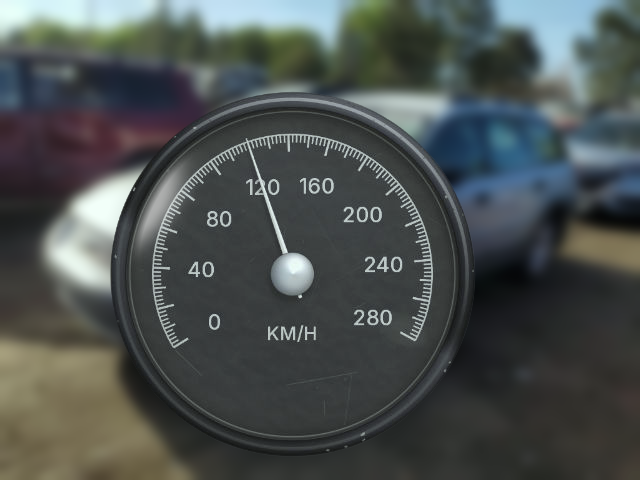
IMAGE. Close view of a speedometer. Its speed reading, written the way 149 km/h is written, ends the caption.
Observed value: 120 km/h
